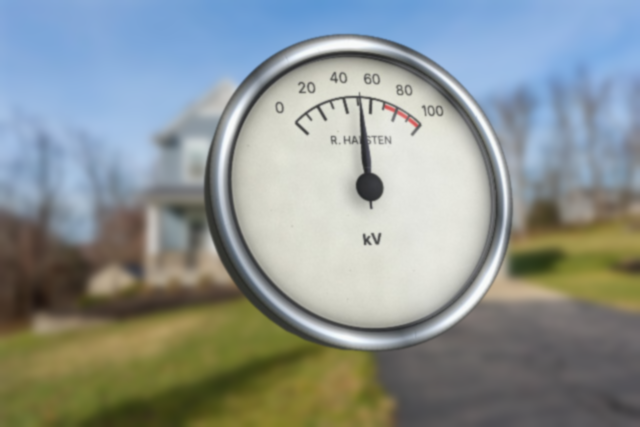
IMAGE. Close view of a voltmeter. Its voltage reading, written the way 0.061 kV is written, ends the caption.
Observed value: 50 kV
